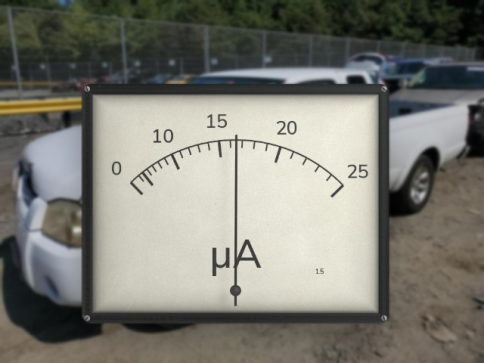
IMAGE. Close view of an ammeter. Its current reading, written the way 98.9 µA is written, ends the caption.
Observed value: 16.5 µA
